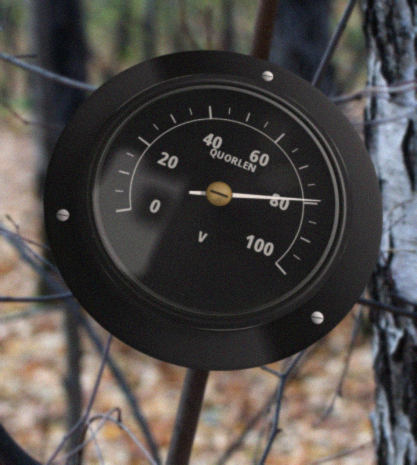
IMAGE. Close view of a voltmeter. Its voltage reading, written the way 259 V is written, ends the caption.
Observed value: 80 V
